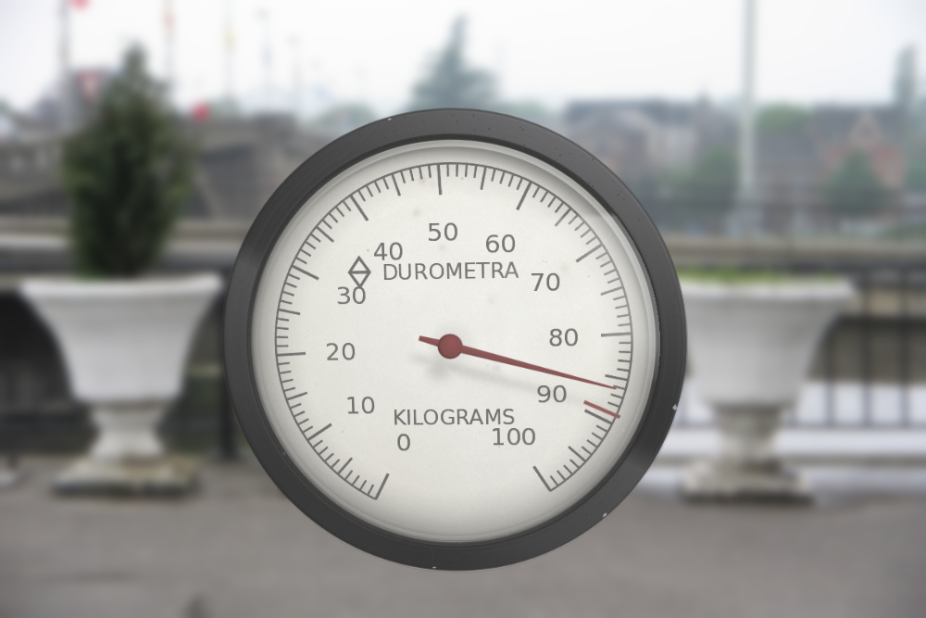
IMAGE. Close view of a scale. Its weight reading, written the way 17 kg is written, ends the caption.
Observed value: 86 kg
